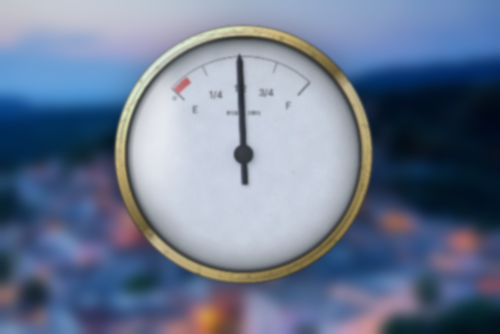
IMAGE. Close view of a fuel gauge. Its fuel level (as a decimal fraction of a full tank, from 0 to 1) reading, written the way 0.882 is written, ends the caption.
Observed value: 0.5
